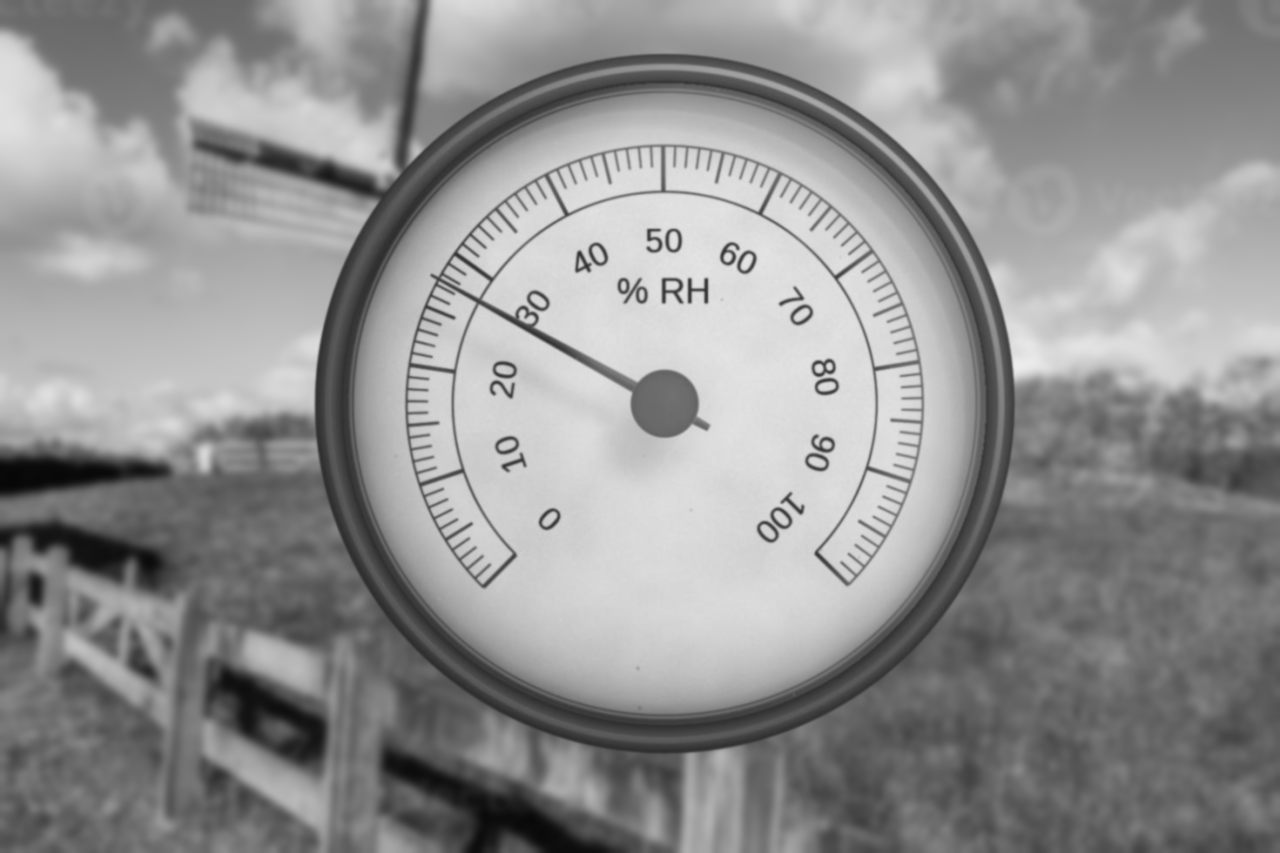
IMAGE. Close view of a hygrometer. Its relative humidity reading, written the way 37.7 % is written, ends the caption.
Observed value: 27.5 %
